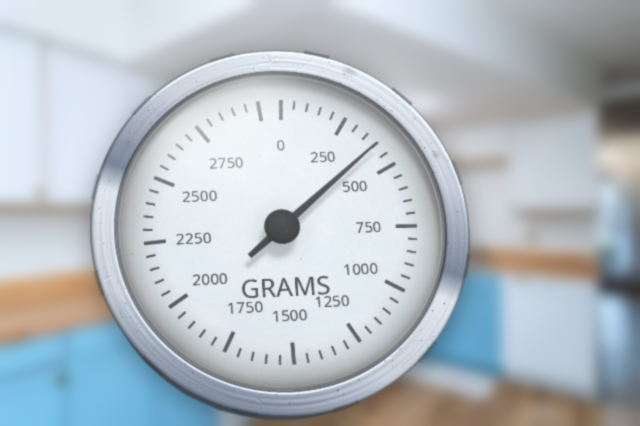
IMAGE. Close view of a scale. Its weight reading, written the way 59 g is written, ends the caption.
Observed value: 400 g
